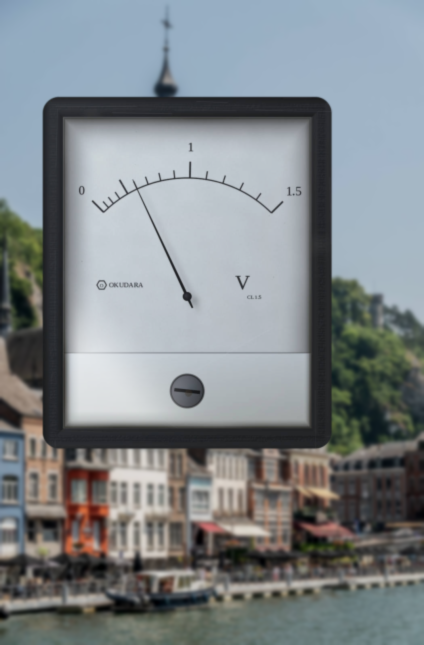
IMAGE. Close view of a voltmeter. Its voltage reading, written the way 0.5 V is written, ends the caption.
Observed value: 0.6 V
